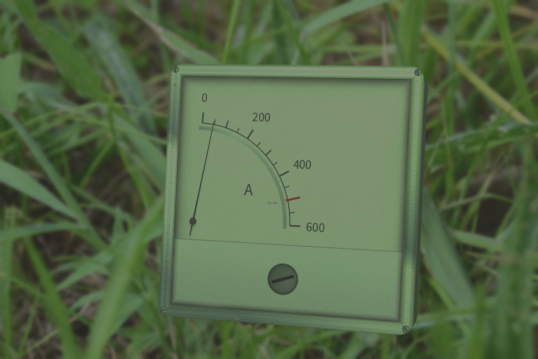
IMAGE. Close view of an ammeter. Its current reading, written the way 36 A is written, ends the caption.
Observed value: 50 A
